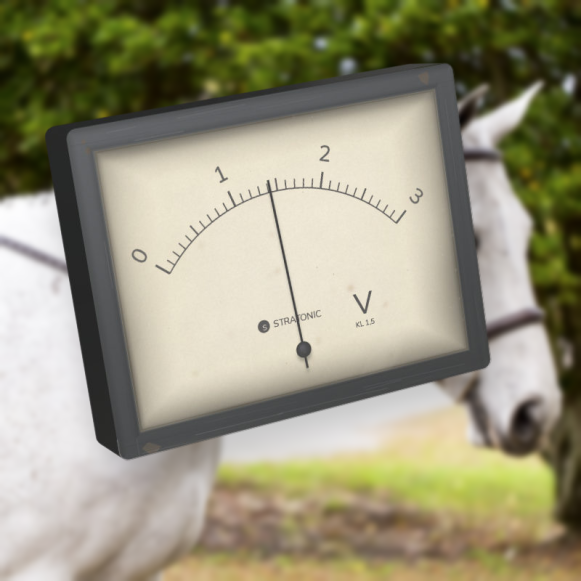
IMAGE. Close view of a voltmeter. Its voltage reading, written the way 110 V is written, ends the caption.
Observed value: 1.4 V
